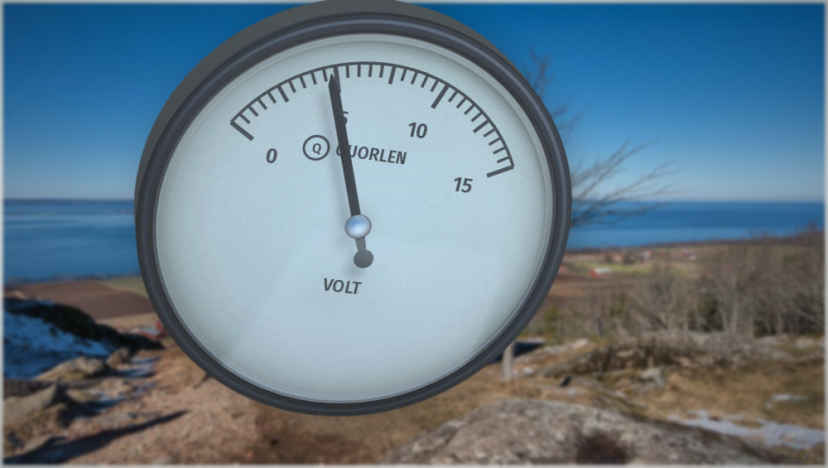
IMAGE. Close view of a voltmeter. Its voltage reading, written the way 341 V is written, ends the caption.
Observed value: 4.75 V
